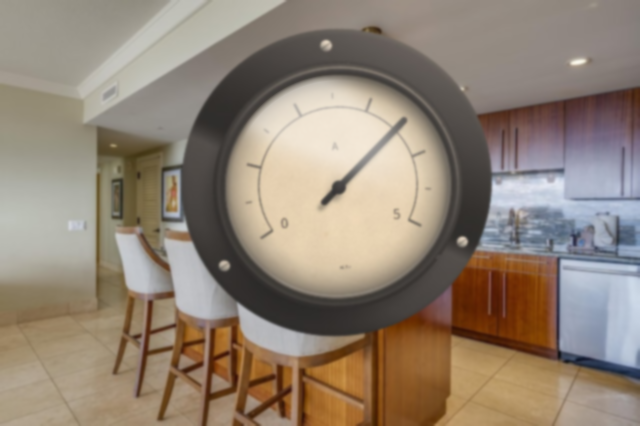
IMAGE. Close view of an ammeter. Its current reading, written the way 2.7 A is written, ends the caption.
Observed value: 3.5 A
